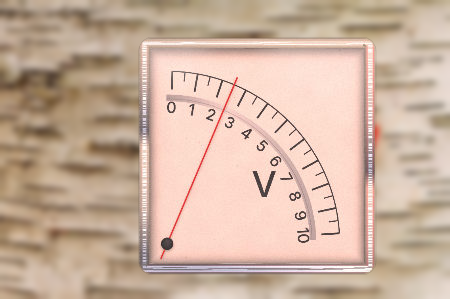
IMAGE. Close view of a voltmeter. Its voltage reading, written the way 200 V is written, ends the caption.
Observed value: 2.5 V
